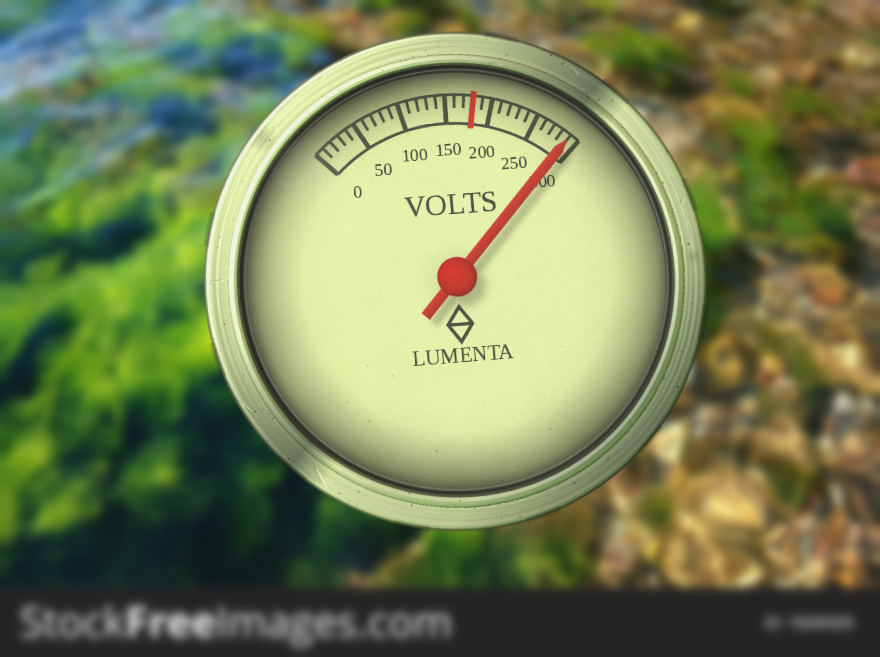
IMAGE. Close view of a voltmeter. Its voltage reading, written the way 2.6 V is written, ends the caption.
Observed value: 290 V
